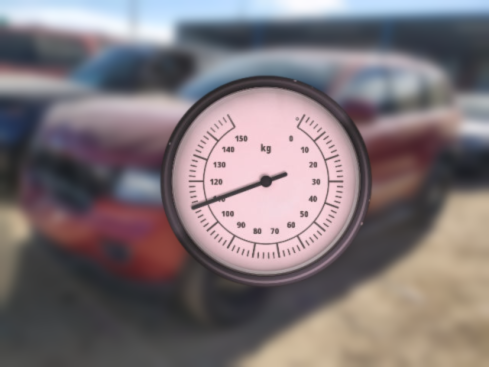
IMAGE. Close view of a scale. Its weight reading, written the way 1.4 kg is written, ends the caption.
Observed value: 110 kg
